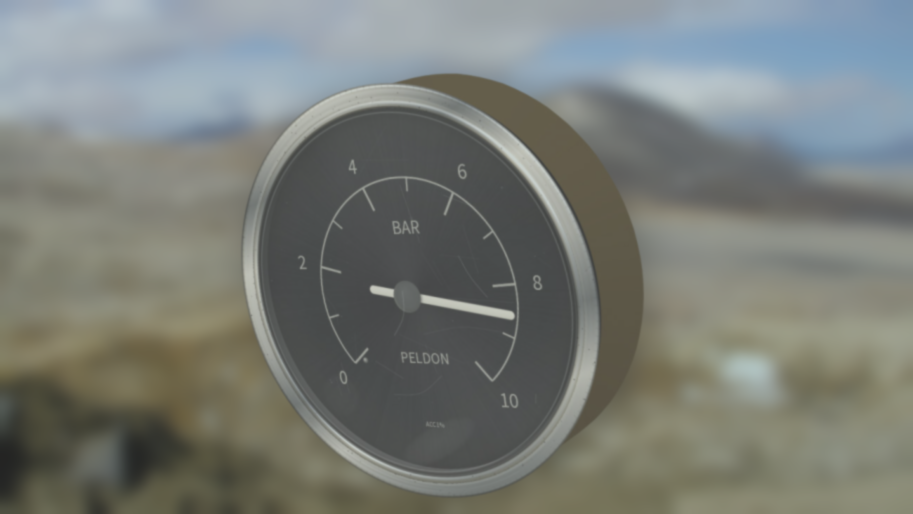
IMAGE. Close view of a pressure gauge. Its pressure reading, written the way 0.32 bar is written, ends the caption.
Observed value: 8.5 bar
